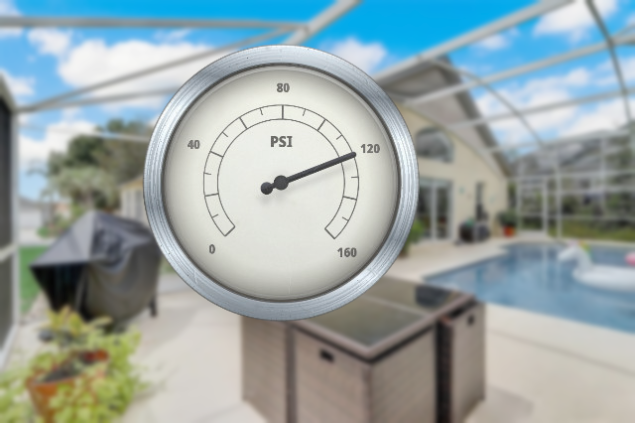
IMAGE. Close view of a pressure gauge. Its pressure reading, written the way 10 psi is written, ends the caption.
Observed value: 120 psi
